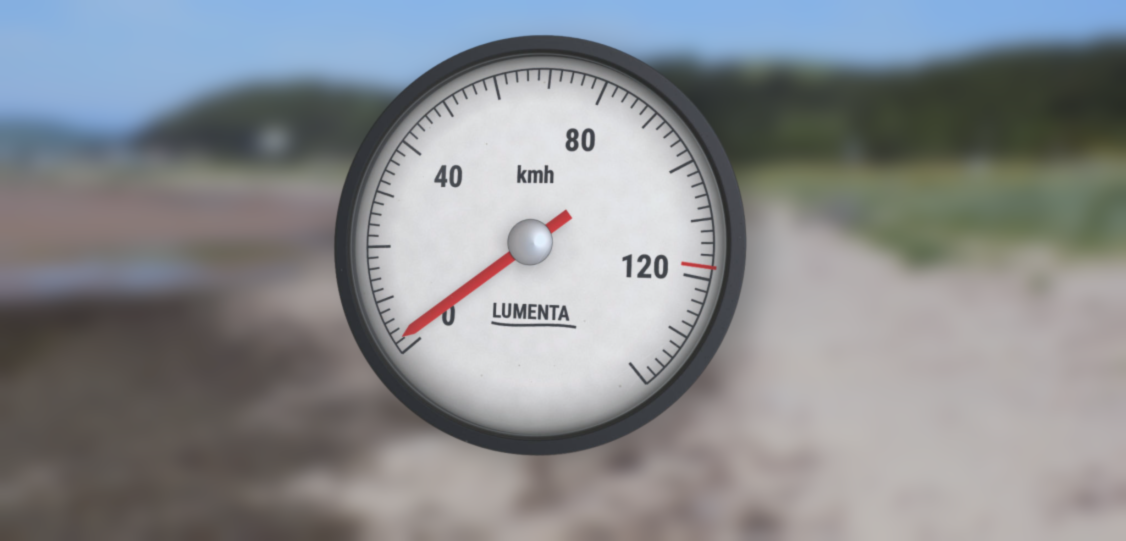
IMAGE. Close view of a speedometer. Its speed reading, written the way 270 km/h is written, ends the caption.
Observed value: 2 km/h
